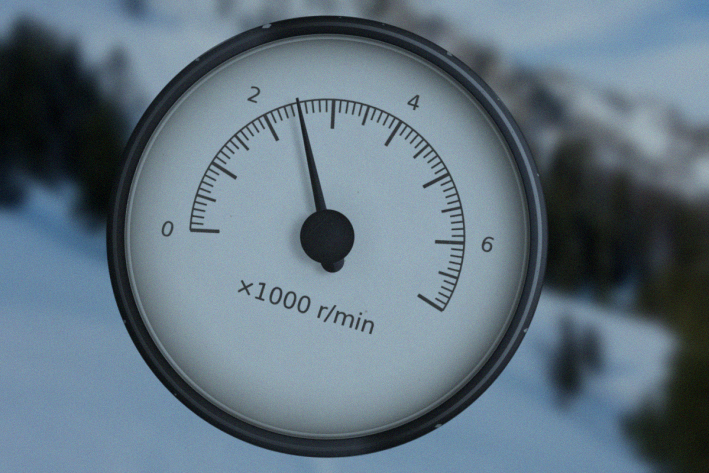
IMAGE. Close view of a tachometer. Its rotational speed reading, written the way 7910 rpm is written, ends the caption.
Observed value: 2500 rpm
